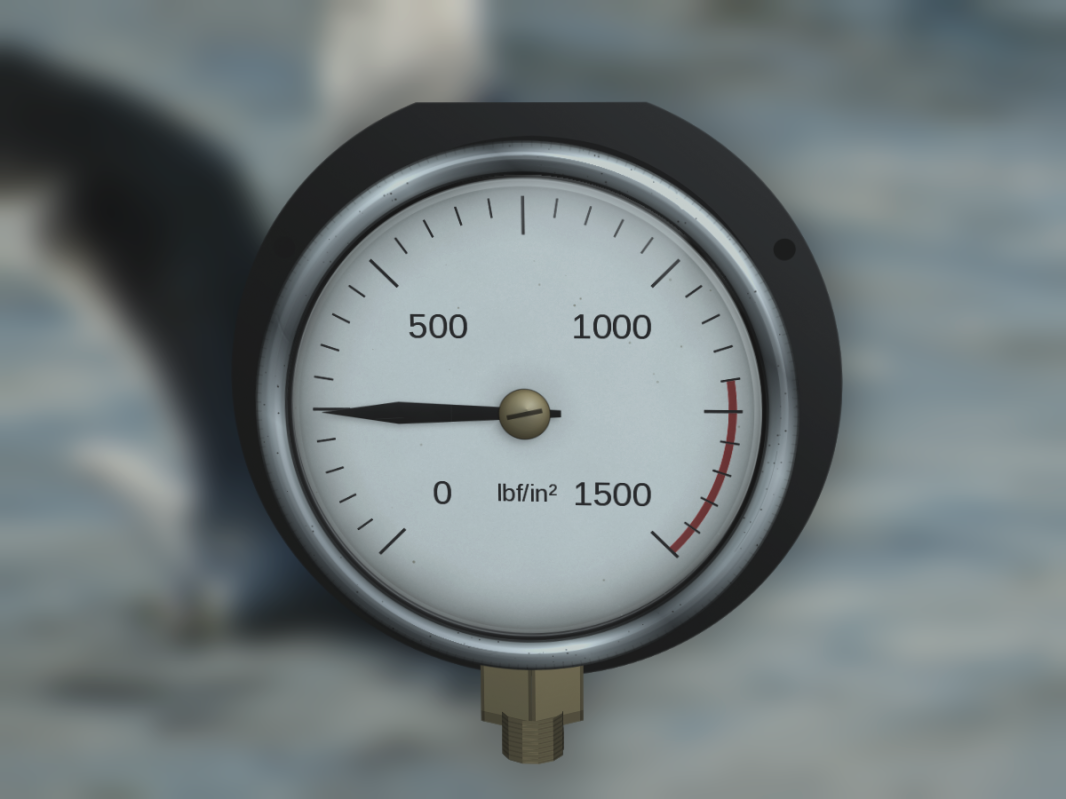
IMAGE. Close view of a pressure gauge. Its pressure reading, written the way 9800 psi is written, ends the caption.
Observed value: 250 psi
